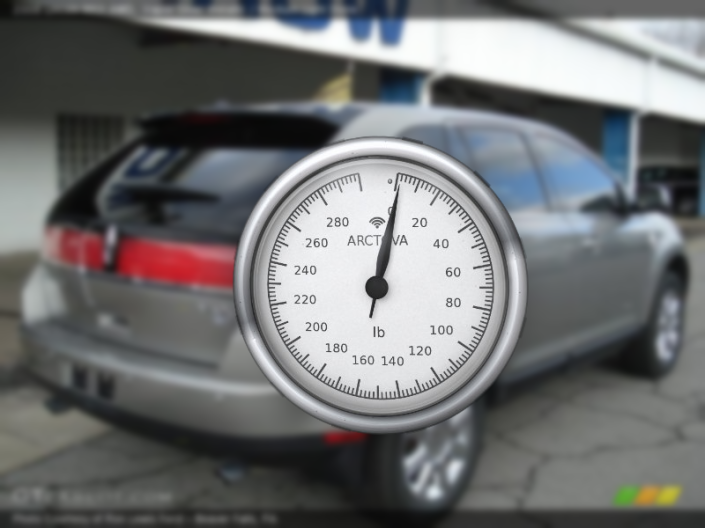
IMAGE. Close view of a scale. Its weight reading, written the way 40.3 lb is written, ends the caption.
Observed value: 2 lb
